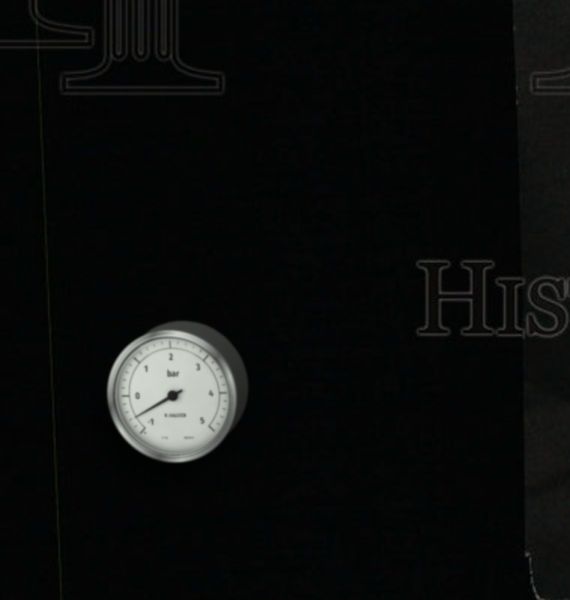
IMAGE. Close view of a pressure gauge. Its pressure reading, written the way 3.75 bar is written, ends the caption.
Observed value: -0.6 bar
